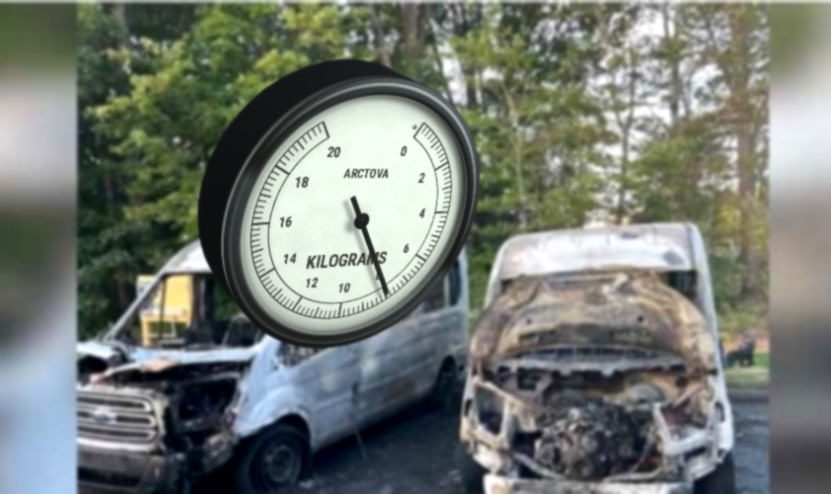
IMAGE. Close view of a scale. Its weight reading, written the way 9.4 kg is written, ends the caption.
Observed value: 8 kg
